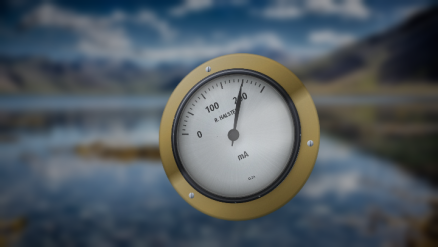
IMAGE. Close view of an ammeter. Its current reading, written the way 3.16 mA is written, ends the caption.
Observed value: 200 mA
